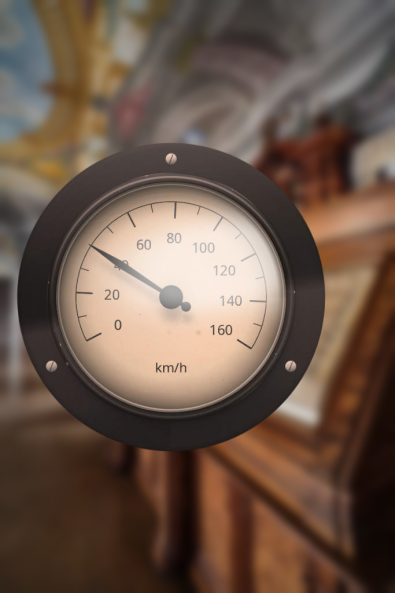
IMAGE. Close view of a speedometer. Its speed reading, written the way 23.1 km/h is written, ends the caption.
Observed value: 40 km/h
